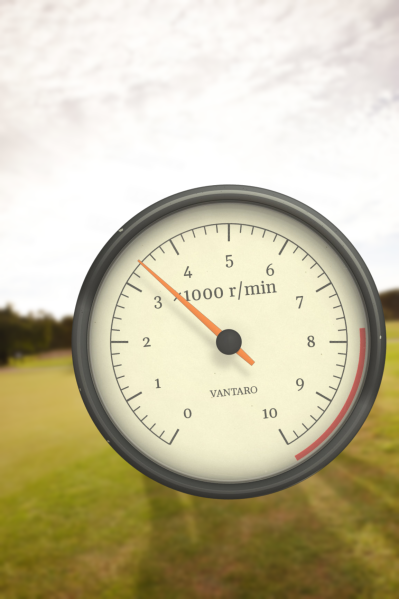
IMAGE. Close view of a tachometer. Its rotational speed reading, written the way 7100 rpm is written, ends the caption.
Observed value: 3400 rpm
